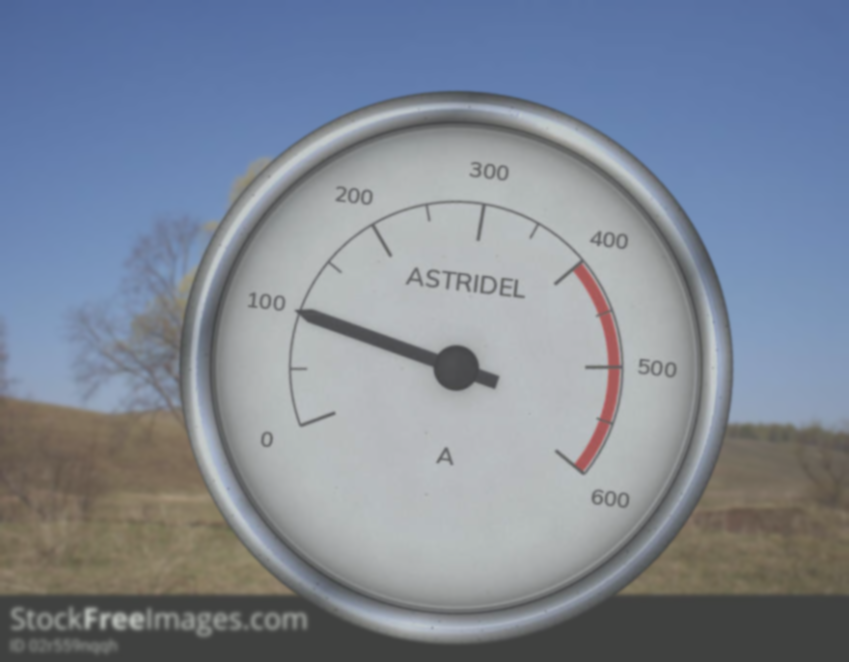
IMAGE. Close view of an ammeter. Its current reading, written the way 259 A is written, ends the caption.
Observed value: 100 A
